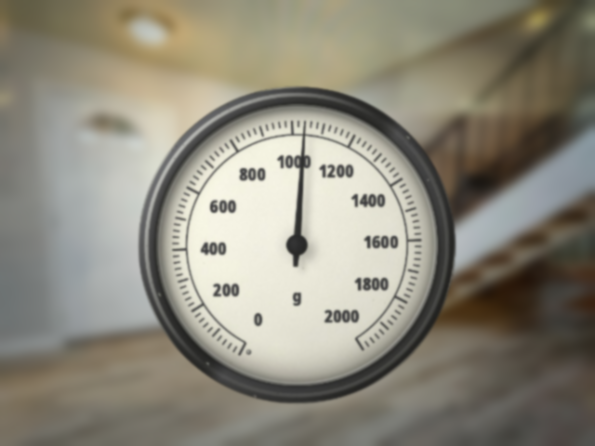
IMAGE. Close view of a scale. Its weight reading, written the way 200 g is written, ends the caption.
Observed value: 1040 g
